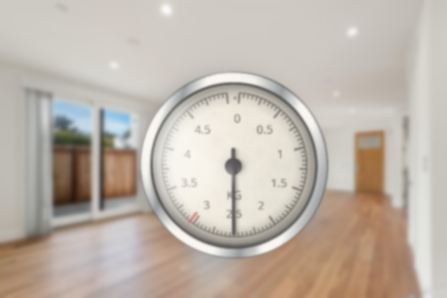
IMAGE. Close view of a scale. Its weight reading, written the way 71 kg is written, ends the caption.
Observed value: 2.5 kg
